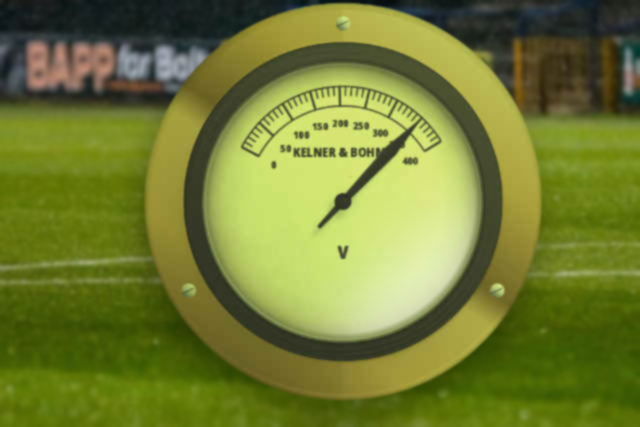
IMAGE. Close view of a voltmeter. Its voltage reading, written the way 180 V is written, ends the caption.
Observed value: 350 V
